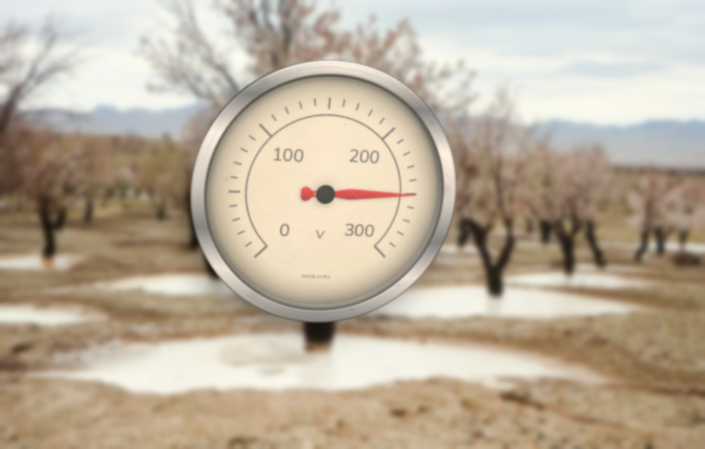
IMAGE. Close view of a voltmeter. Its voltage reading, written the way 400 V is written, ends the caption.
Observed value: 250 V
